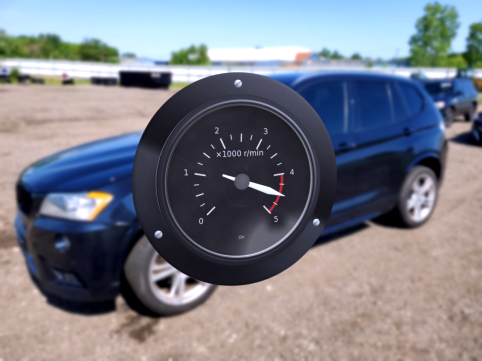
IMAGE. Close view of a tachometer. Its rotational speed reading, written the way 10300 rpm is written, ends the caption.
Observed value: 4500 rpm
